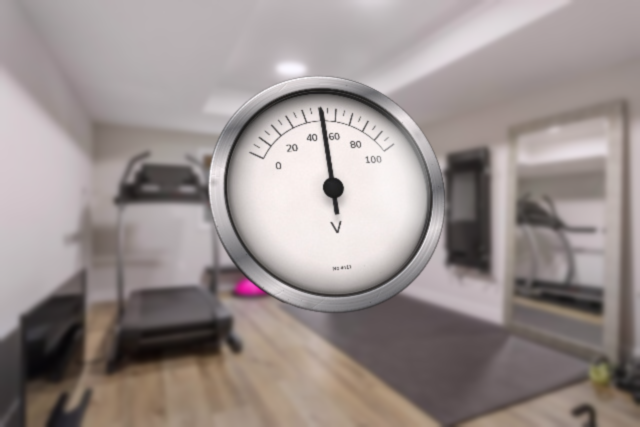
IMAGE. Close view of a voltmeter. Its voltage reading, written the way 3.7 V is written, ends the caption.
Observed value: 50 V
